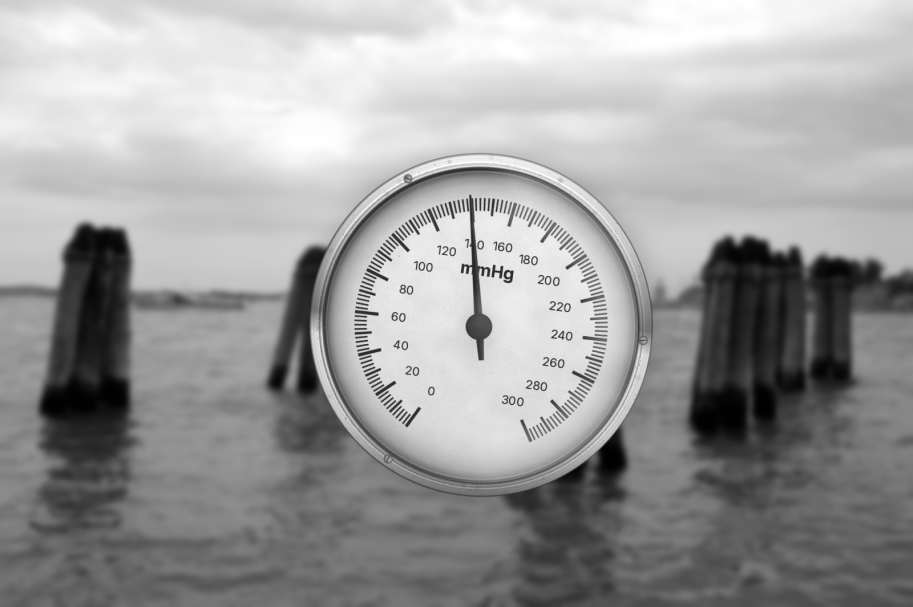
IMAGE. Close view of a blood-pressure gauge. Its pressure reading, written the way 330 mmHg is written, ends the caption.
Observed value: 140 mmHg
